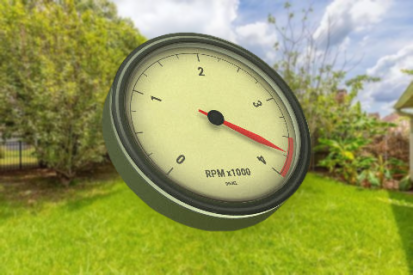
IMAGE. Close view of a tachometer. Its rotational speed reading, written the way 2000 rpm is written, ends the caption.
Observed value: 3750 rpm
